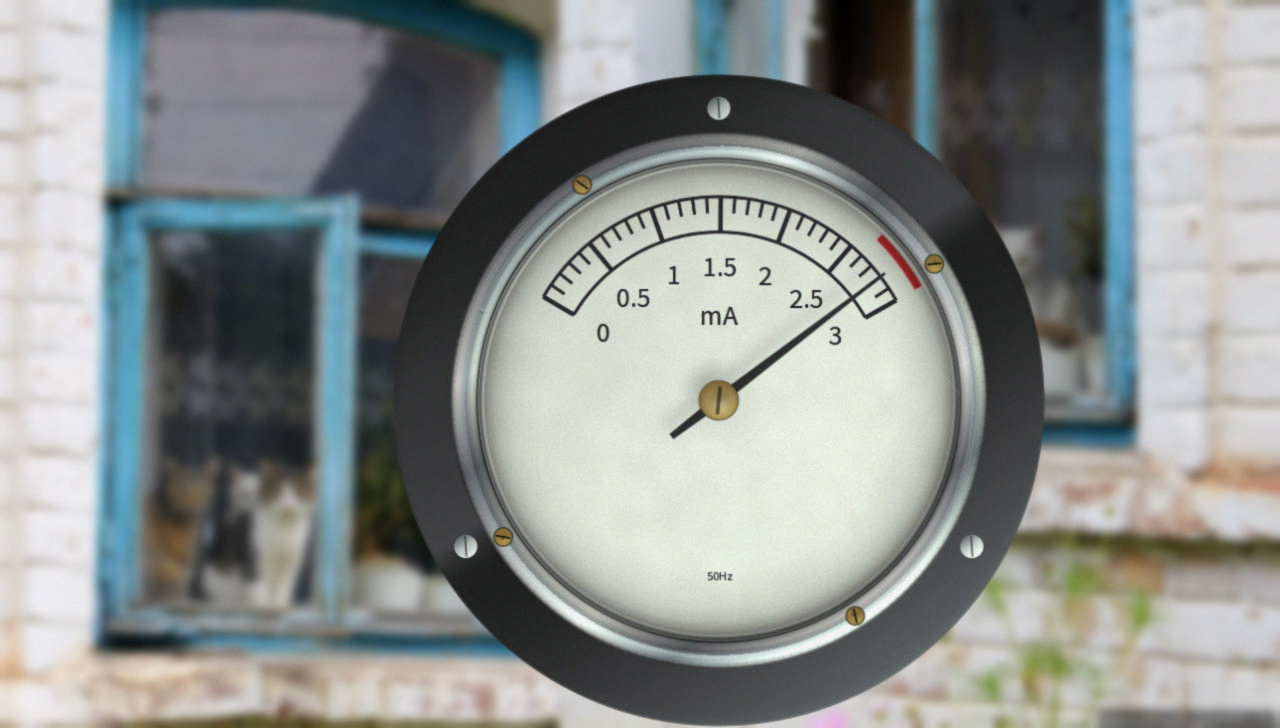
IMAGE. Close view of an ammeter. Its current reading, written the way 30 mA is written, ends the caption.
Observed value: 2.8 mA
